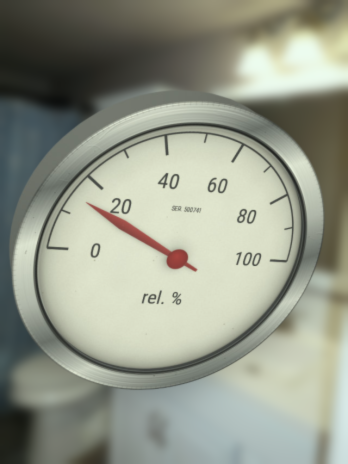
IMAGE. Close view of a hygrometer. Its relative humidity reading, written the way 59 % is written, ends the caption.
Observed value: 15 %
